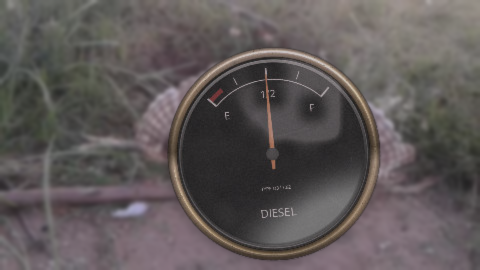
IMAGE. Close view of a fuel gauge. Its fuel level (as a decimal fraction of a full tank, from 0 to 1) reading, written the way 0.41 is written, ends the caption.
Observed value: 0.5
